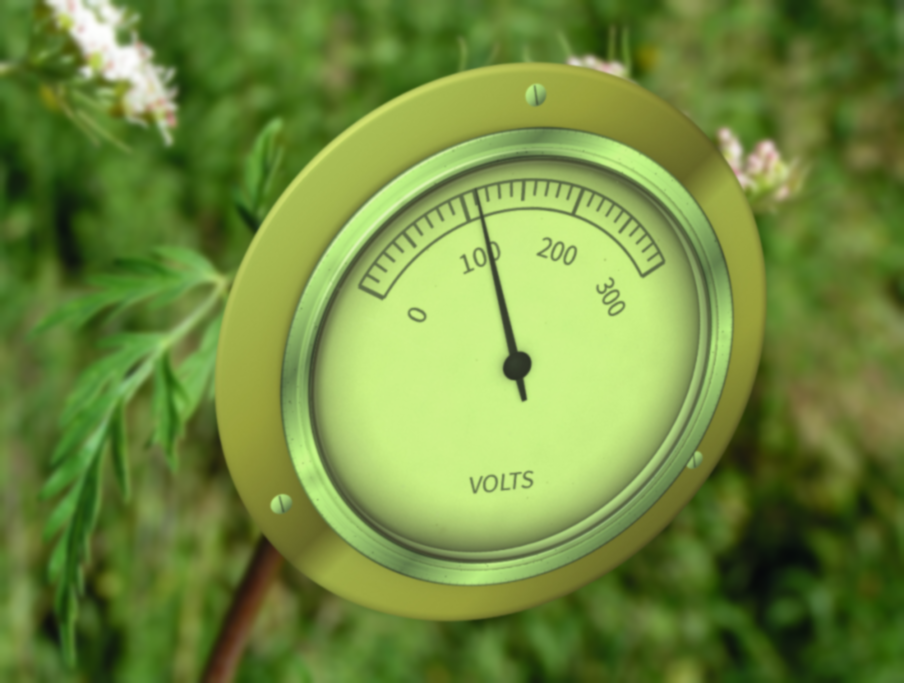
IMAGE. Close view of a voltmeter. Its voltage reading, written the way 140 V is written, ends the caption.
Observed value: 110 V
